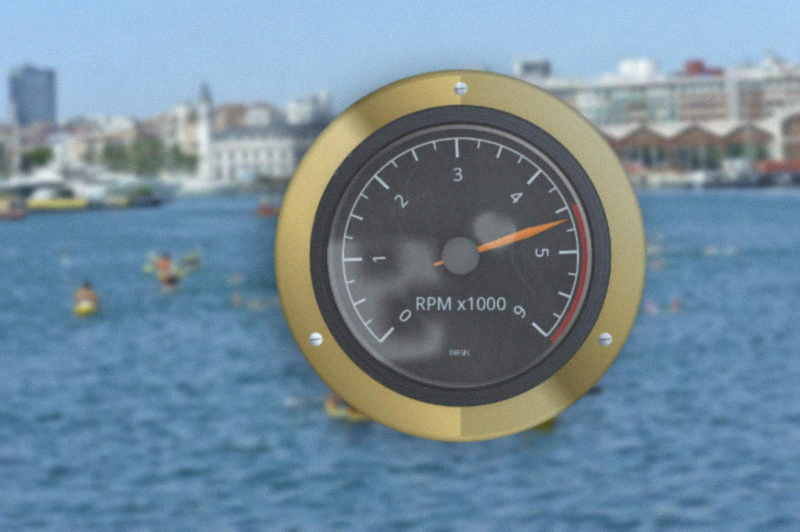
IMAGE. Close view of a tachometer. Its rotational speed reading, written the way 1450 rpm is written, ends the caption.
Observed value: 4625 rpm
